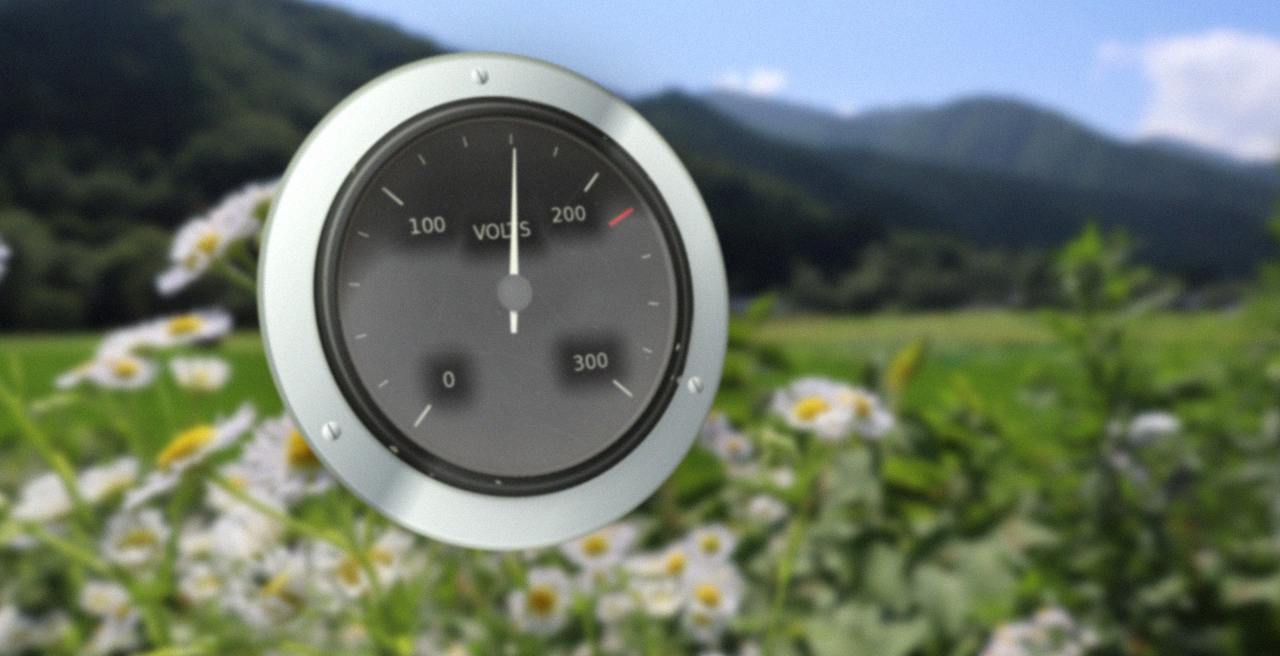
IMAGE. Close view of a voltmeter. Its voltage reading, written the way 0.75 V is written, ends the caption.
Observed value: 160 V
